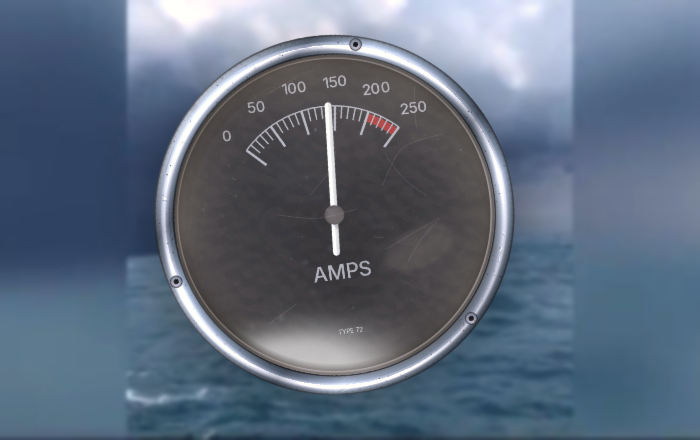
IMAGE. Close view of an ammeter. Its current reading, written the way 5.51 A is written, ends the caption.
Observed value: 140 A
